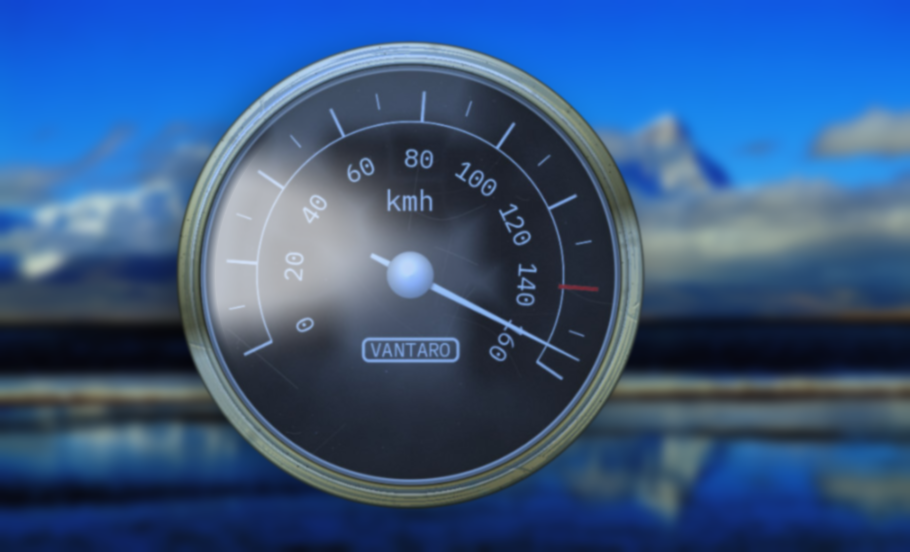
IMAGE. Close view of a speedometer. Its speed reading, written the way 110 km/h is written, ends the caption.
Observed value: 155 km/h
